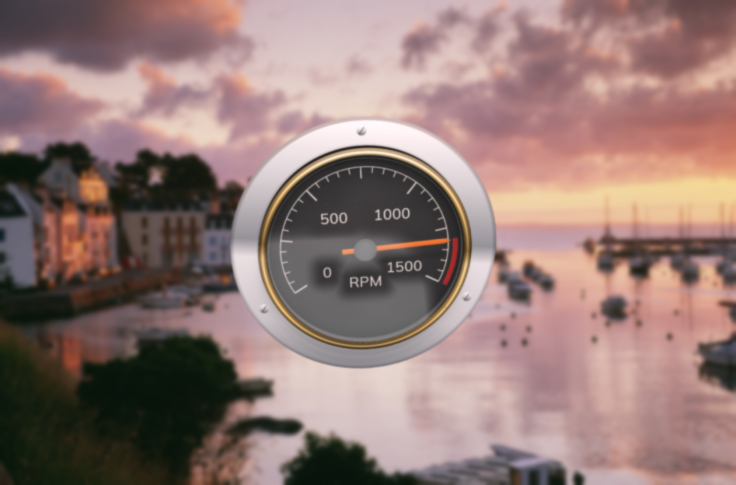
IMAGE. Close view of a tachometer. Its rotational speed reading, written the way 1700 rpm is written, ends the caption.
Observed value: 1300 rpm
